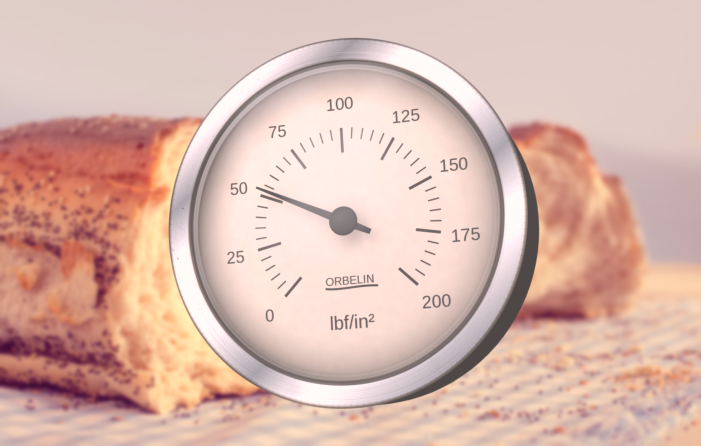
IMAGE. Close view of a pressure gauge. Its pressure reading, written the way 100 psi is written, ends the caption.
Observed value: 52.5 psi
